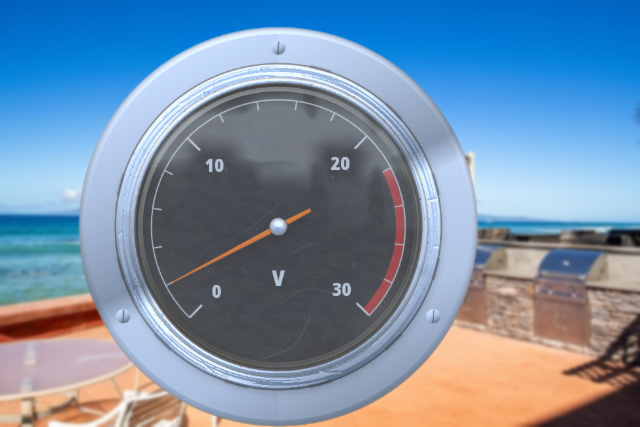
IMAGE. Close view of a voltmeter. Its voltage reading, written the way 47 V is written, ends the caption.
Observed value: 2 V
